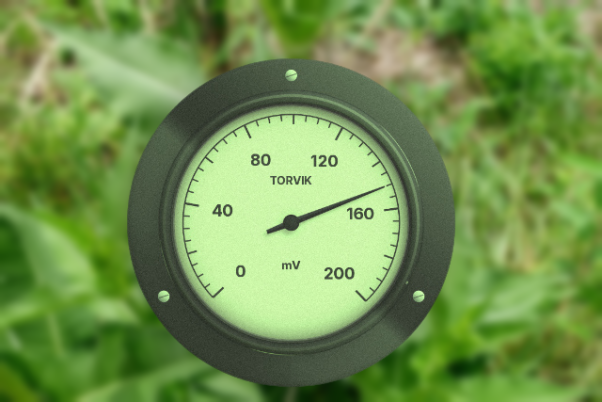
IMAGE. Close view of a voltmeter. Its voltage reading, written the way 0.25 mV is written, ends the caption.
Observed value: 150 mV
